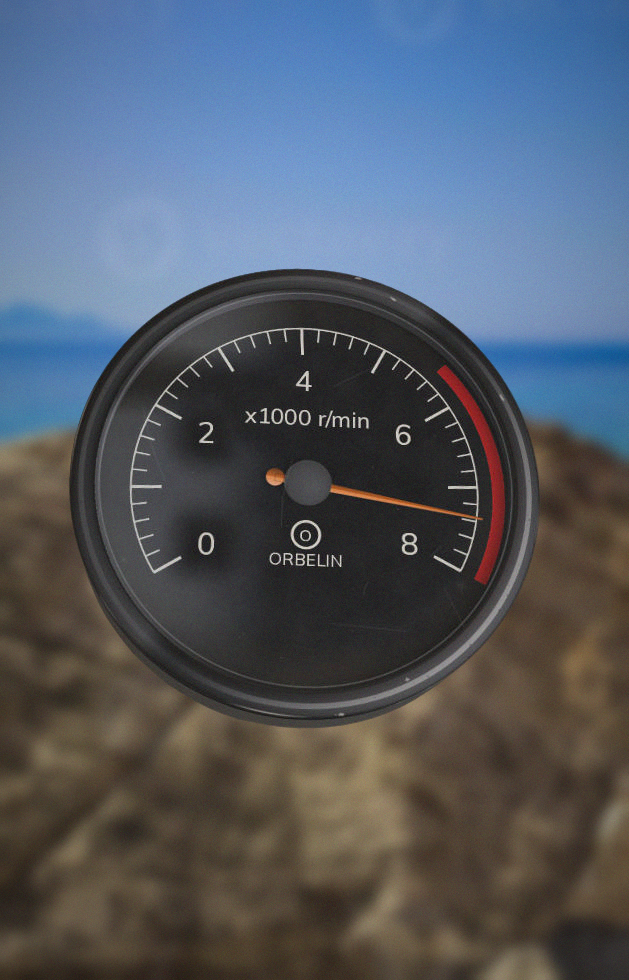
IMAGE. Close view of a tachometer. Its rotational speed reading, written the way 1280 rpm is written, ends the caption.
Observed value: 7400 rpm
